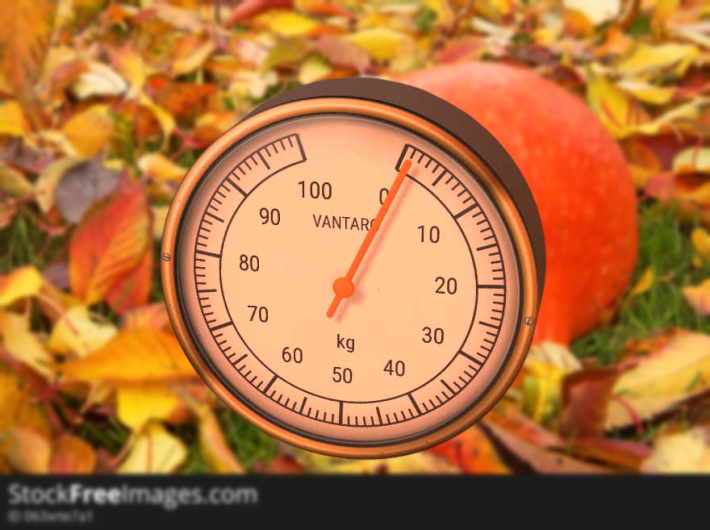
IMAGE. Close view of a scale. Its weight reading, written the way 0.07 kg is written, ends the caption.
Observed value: 1 kg
